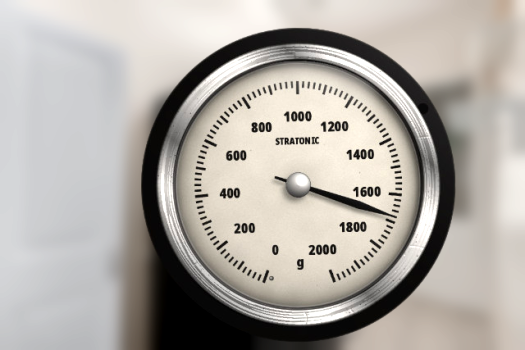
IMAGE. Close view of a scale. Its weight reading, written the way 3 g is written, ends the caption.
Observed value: 1680 g
